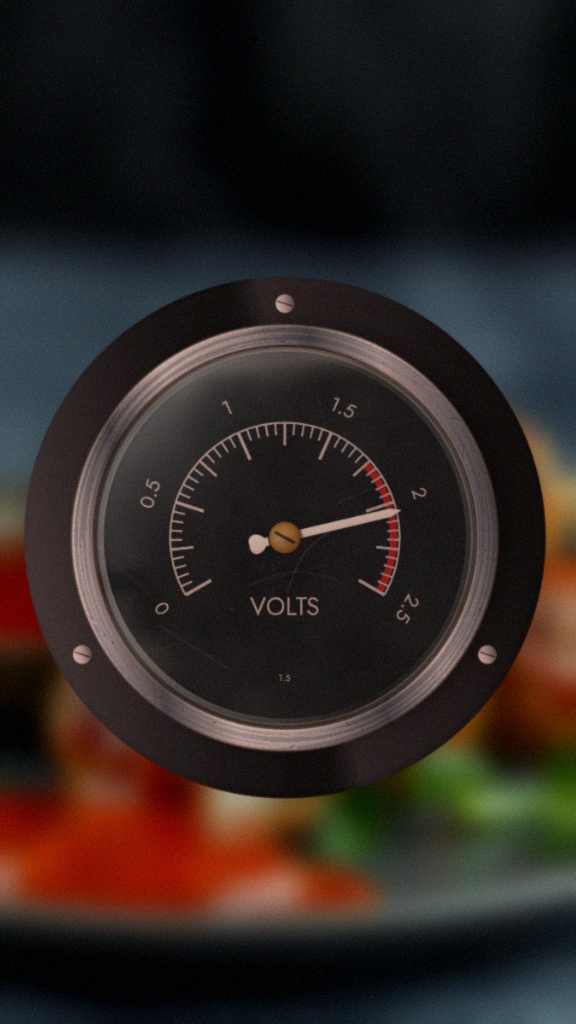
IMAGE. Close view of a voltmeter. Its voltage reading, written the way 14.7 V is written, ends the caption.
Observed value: 2.05 V
